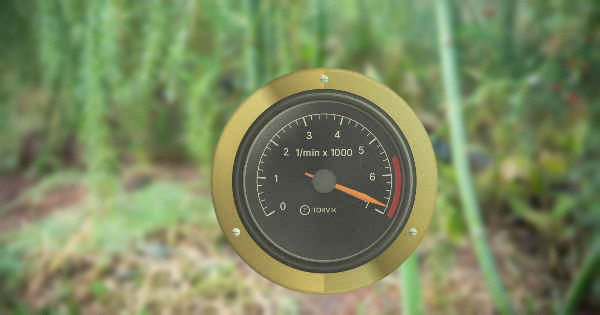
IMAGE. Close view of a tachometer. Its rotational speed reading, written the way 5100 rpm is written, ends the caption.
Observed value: 6800 rpm
